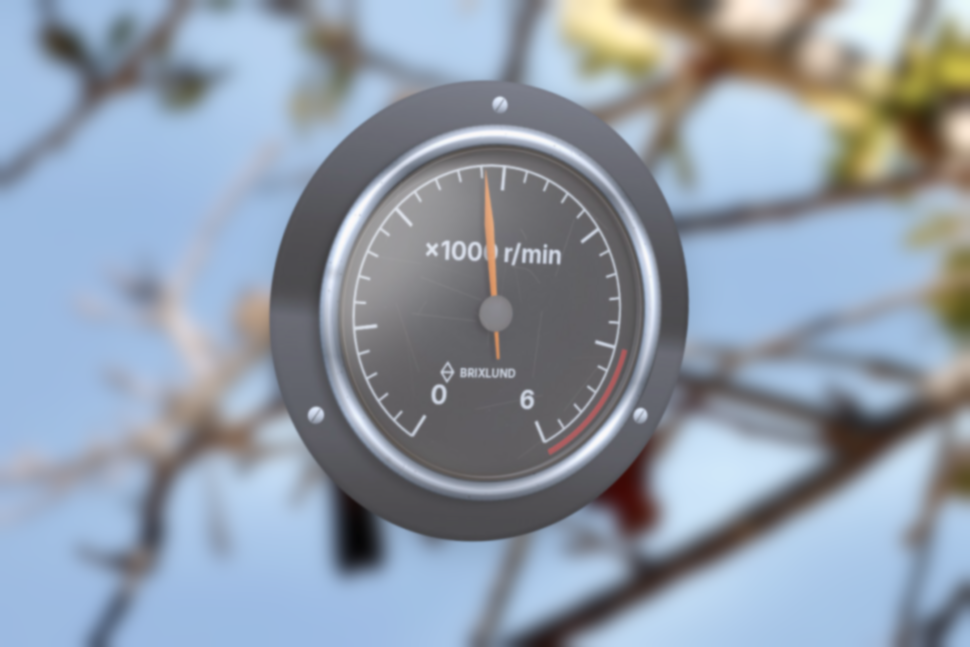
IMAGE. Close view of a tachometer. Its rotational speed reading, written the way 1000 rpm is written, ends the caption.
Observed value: 2800 rpm
